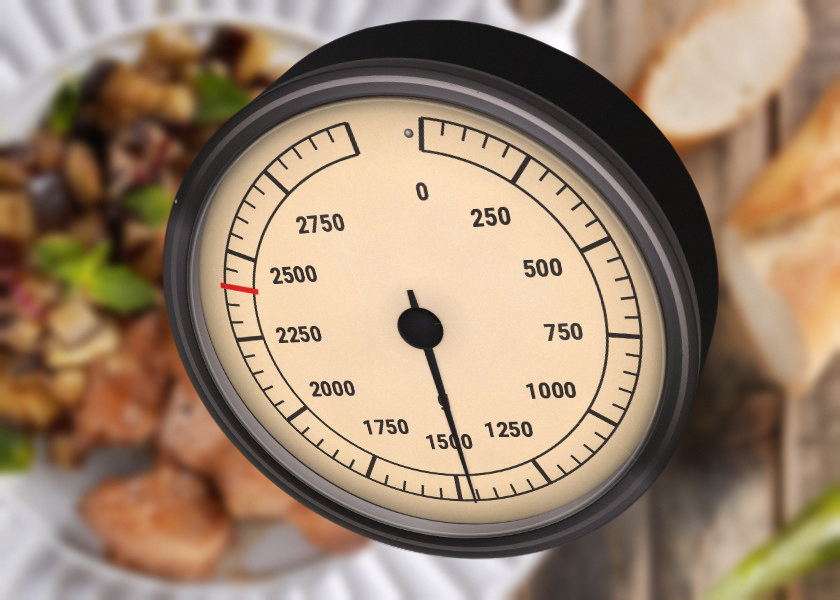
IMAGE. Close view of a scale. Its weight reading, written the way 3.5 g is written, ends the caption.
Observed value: 1450 g
